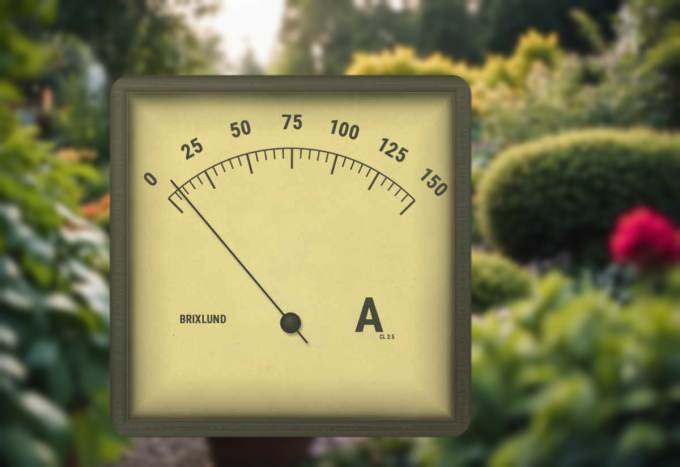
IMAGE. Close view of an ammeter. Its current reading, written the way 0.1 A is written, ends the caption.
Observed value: 7.5 A
